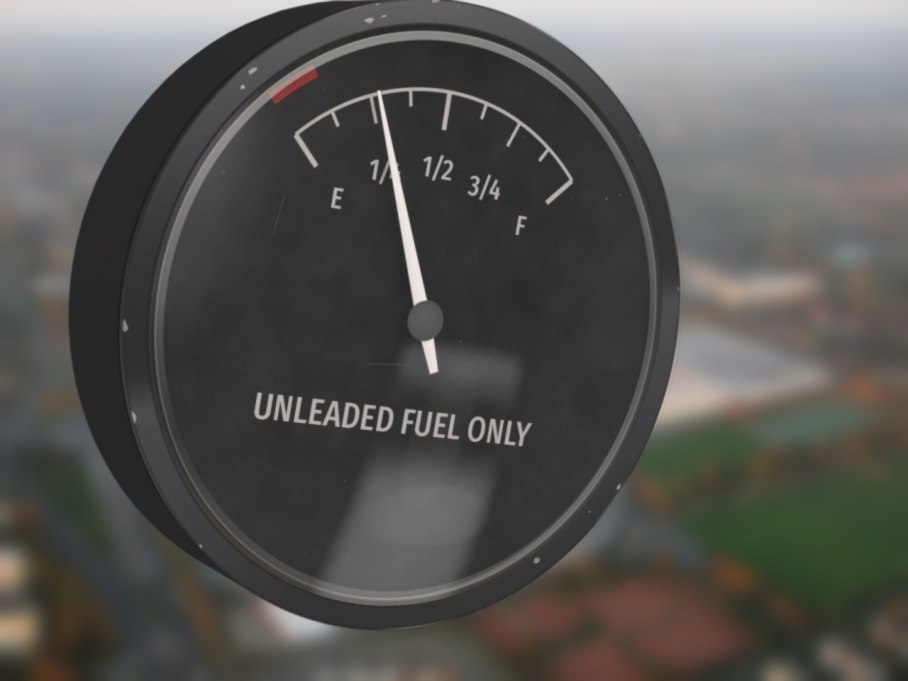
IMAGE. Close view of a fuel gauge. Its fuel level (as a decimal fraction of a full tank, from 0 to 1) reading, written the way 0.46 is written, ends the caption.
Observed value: 0.25
